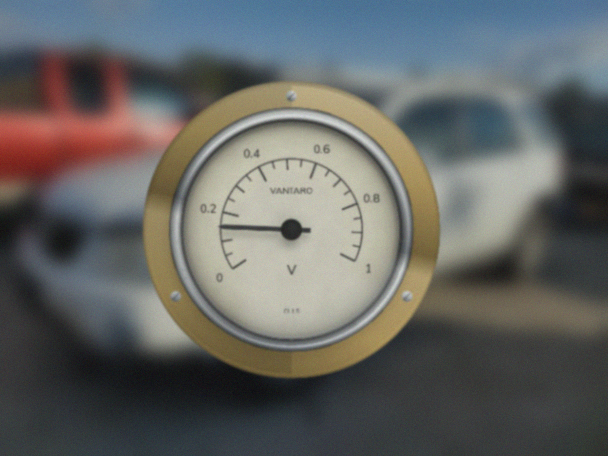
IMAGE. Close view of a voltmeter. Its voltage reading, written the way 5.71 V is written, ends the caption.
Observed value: 0.15 V
